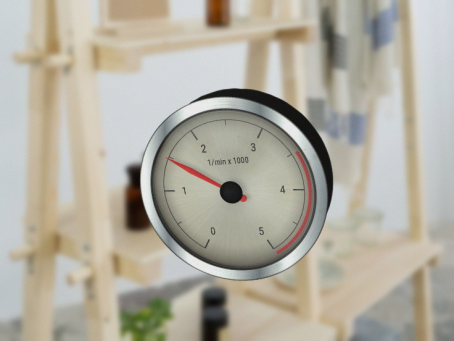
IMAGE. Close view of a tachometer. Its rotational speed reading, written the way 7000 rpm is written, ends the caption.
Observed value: 1500 rpm
